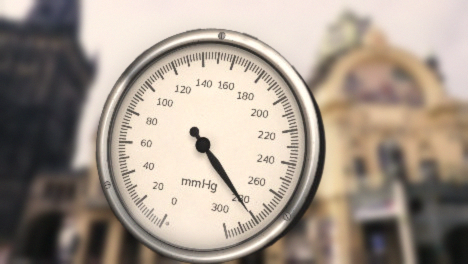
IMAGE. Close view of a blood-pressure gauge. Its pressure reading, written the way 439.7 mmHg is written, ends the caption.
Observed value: 280 mmHg
